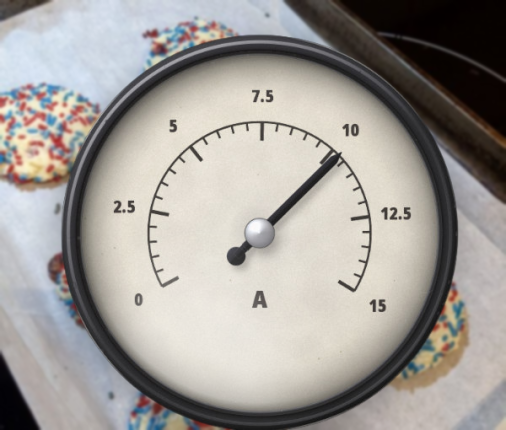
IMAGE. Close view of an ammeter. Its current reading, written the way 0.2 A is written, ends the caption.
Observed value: 10.25 A
